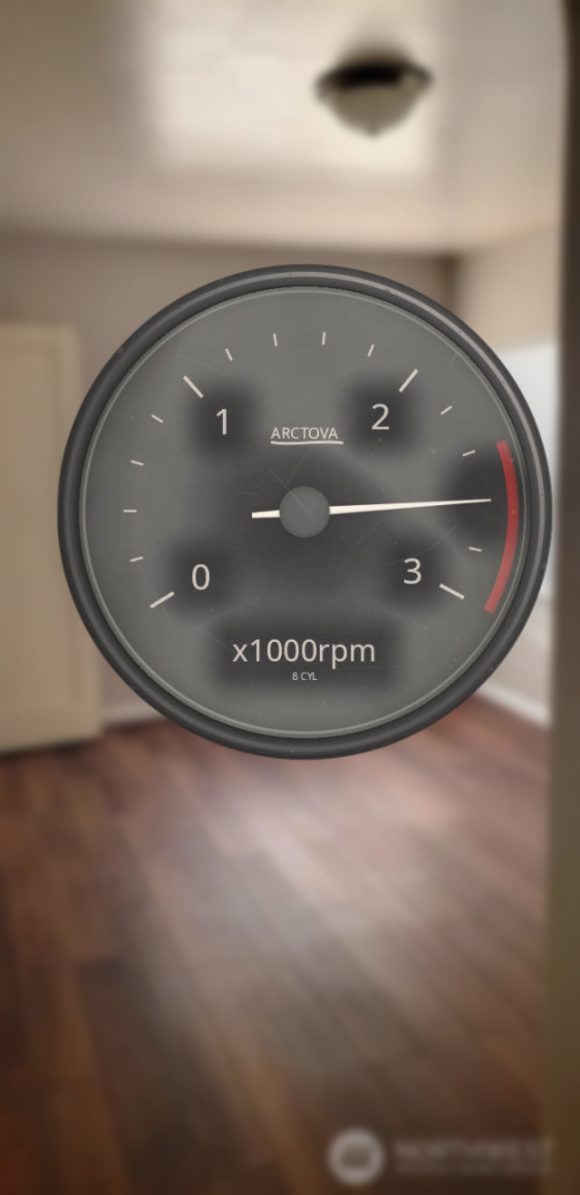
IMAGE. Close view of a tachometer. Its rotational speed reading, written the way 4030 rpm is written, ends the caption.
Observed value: 2600 rpm
